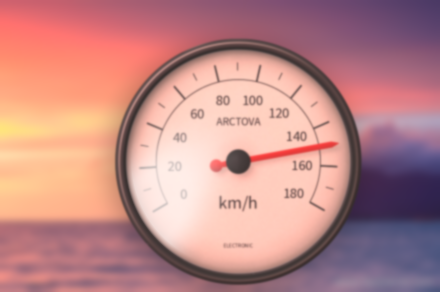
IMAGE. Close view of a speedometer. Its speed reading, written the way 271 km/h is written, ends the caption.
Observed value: 150 km/h
